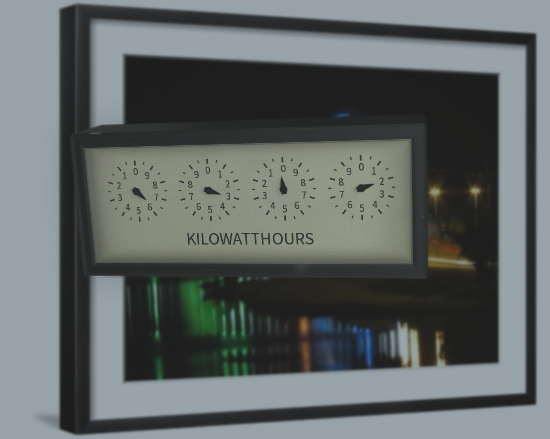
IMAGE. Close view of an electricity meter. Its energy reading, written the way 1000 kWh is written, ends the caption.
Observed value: 6302 kWh
